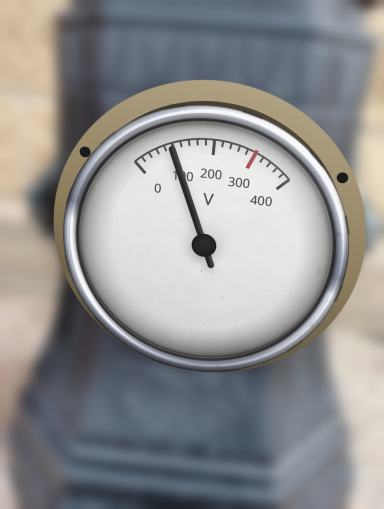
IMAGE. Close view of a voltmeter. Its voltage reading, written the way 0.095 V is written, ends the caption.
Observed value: 100 V
